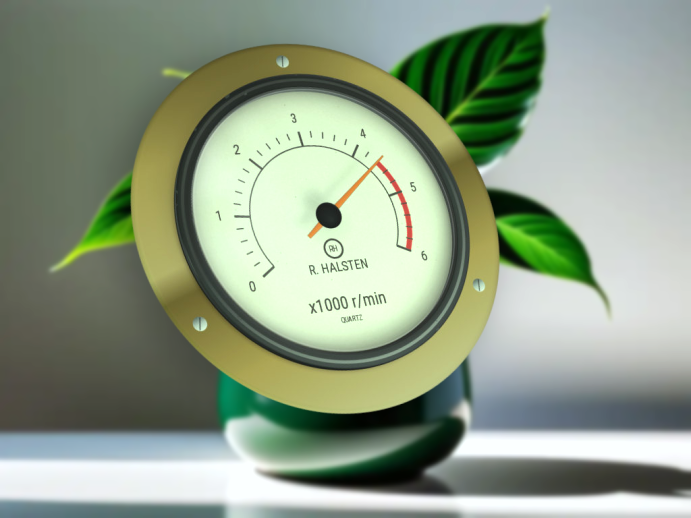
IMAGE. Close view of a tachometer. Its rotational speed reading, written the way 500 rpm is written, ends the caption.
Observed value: 4400 rpm
